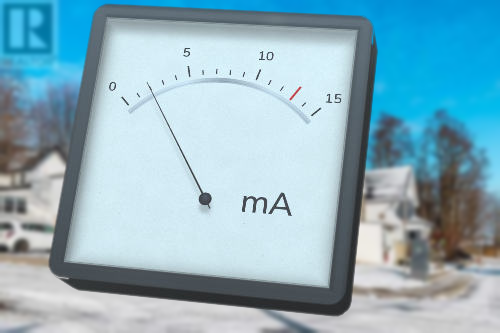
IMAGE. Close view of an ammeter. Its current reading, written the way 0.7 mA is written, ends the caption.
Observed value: 2 mA
